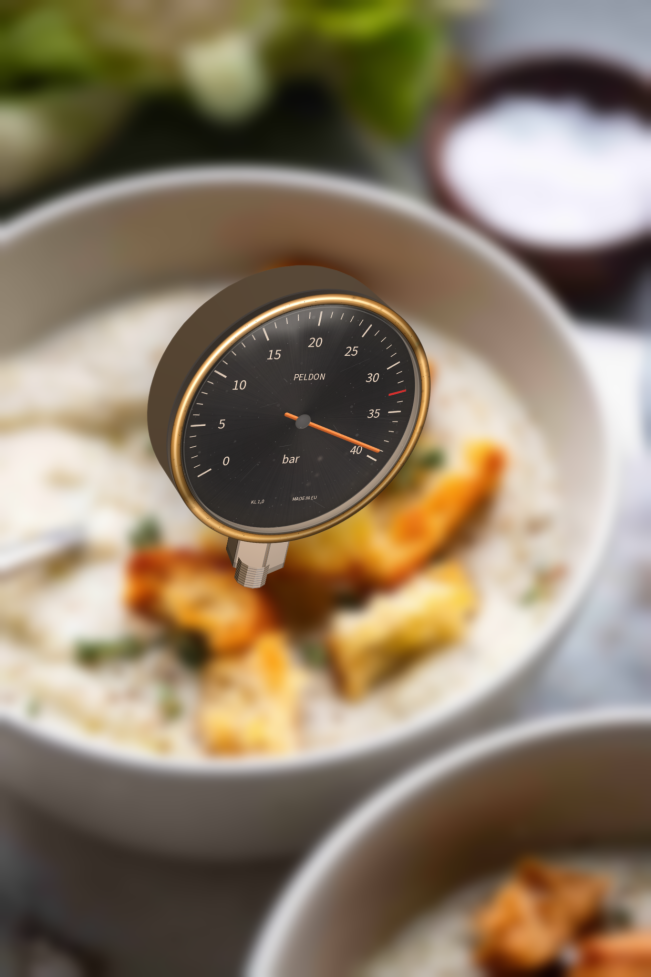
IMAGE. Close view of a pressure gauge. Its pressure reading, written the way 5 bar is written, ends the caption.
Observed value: 39 bar
